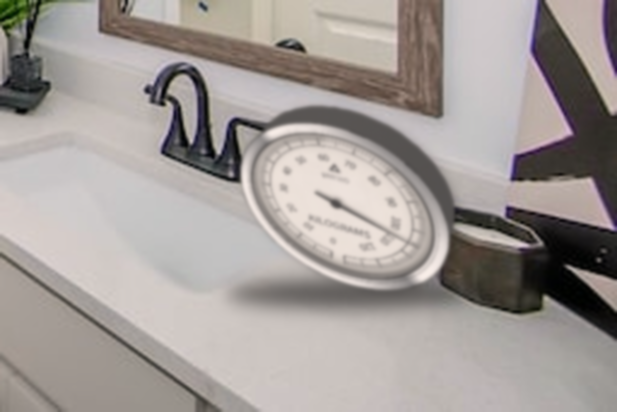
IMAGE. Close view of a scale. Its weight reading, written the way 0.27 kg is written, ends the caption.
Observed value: 105 kg
